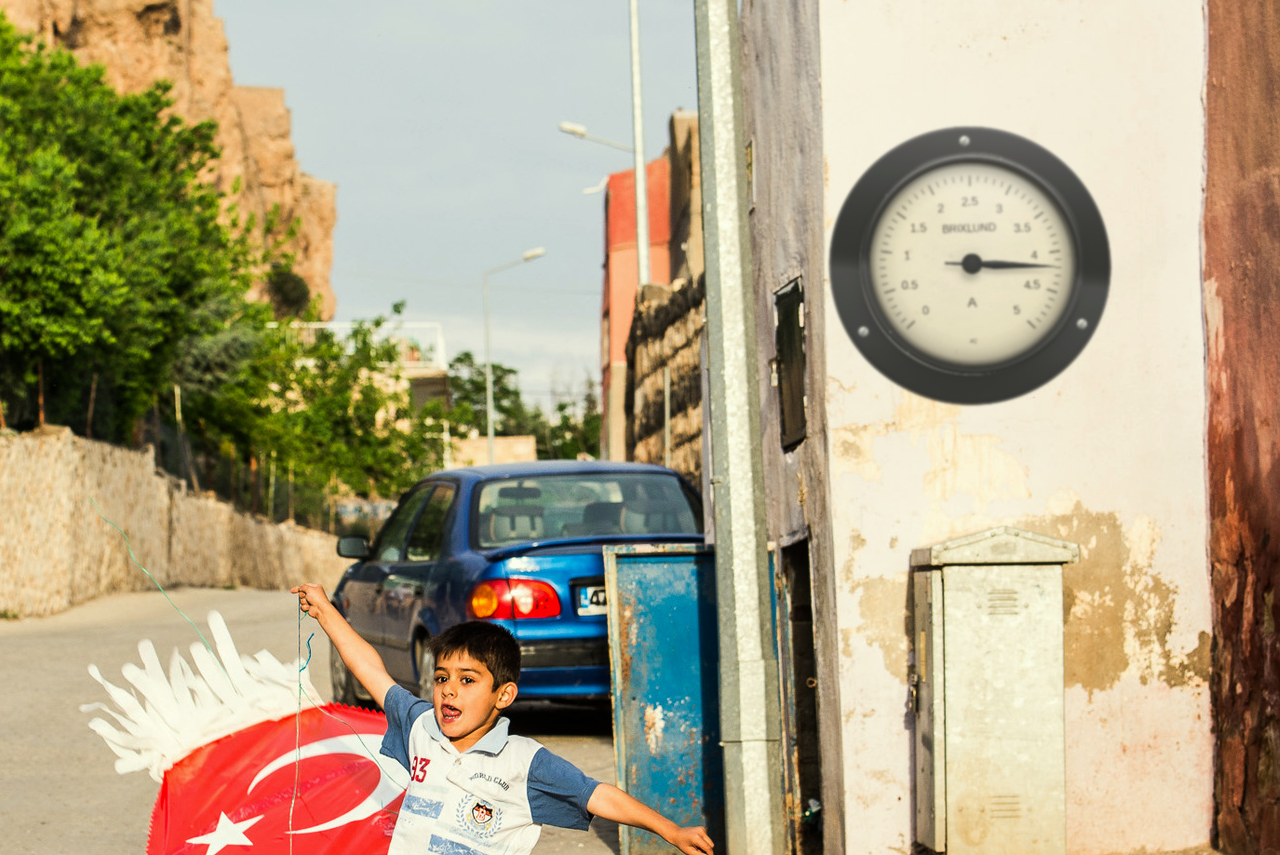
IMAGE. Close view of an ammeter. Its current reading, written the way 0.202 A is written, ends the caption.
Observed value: 4.2 A
